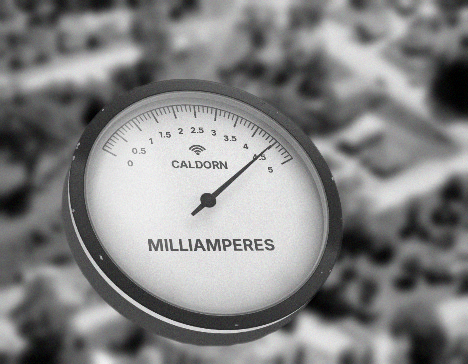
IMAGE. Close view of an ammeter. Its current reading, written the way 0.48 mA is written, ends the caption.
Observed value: 4.5 mA
